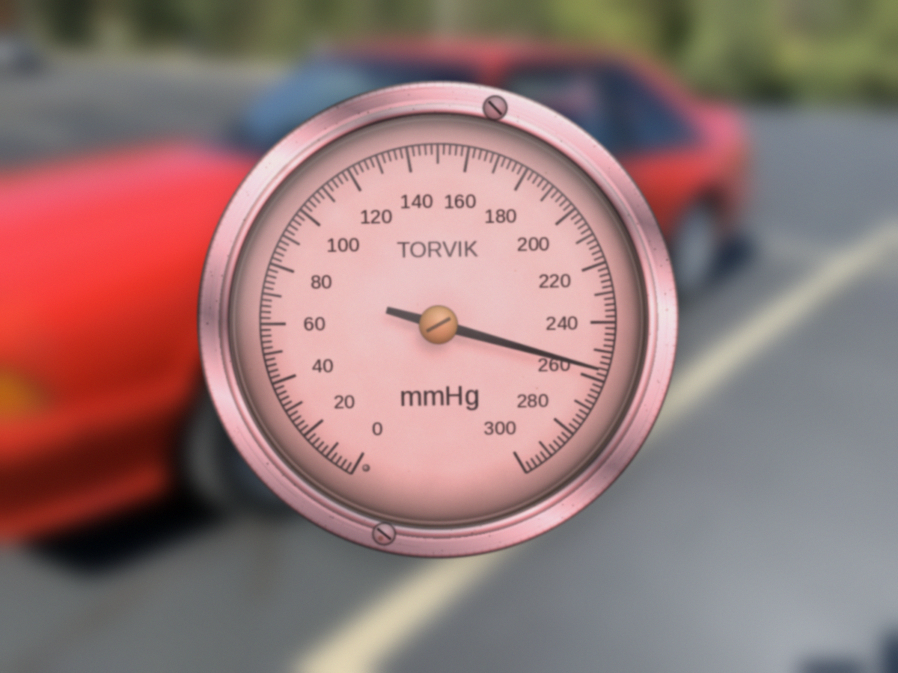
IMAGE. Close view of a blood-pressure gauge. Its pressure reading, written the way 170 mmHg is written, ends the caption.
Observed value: 256 mmHg
